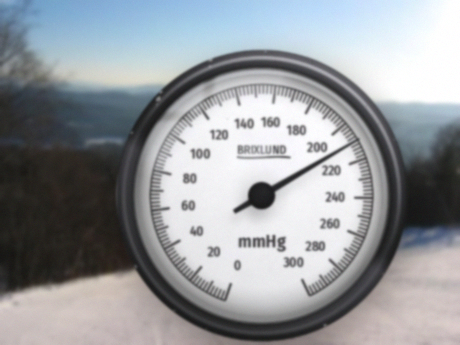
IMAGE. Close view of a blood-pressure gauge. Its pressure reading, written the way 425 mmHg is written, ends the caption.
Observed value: 210 mmHg
